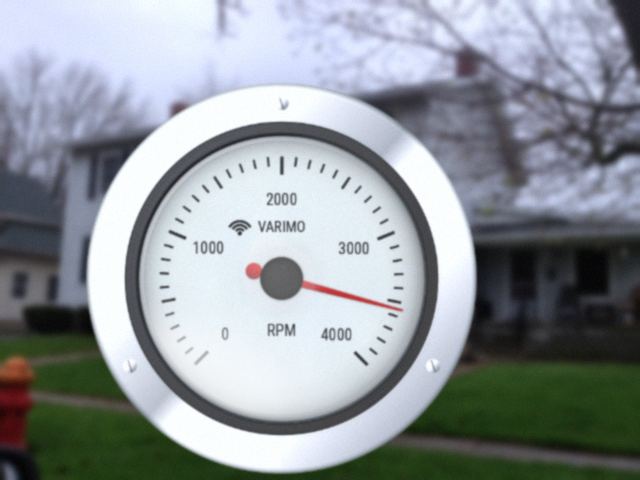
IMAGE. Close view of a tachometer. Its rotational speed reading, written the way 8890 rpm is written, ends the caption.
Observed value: 3550 rpm
